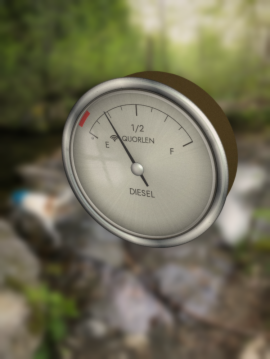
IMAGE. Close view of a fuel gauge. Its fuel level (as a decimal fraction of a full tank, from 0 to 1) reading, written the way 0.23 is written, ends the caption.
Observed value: 0.25
